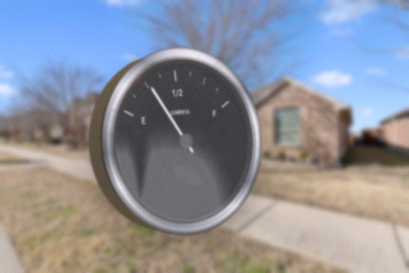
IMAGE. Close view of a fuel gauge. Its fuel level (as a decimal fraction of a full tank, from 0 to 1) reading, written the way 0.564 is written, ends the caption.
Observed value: 0.25
